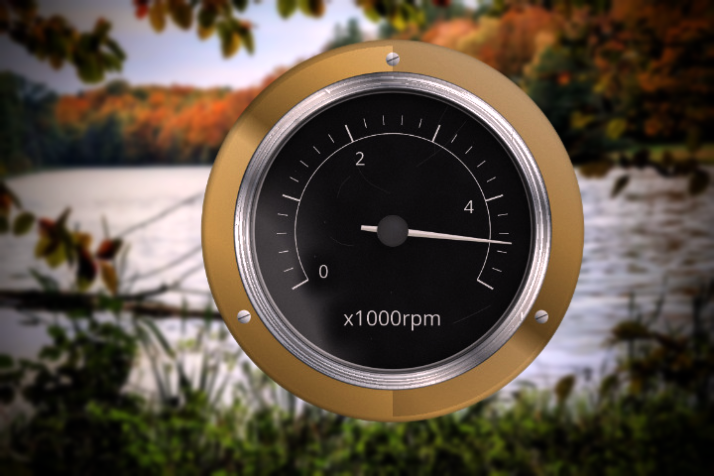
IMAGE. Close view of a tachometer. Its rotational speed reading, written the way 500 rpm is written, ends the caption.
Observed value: 4500 rpm
